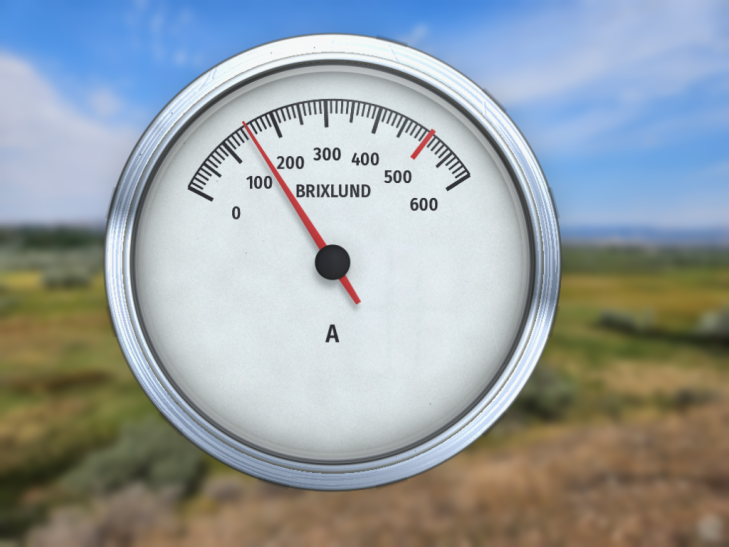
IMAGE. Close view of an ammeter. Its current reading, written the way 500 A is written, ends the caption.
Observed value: 150 A
